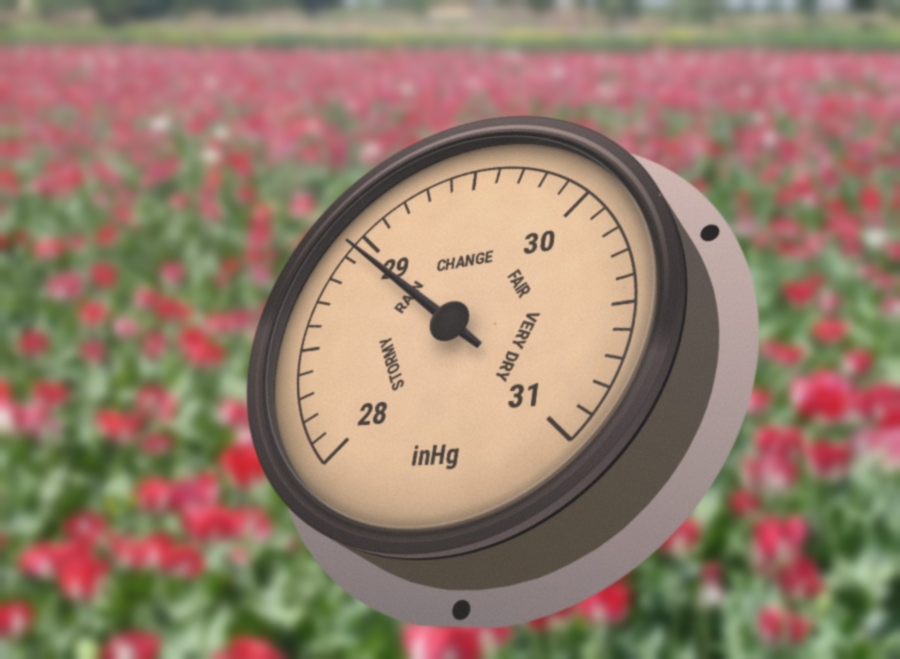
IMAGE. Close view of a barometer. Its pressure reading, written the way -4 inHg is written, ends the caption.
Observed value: 28.95 inHg
